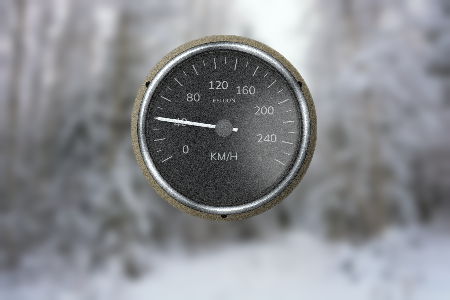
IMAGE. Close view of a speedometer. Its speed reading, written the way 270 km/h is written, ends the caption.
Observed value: 40 km/h
